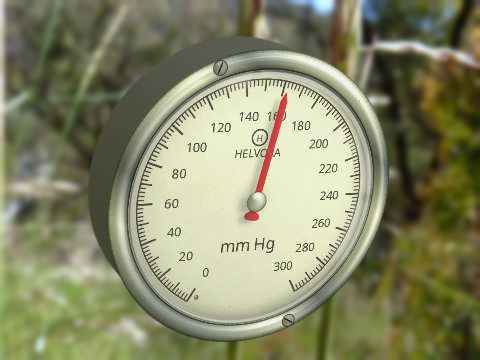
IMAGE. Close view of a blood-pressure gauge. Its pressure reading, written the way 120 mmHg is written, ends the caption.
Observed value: 160 mmHg
